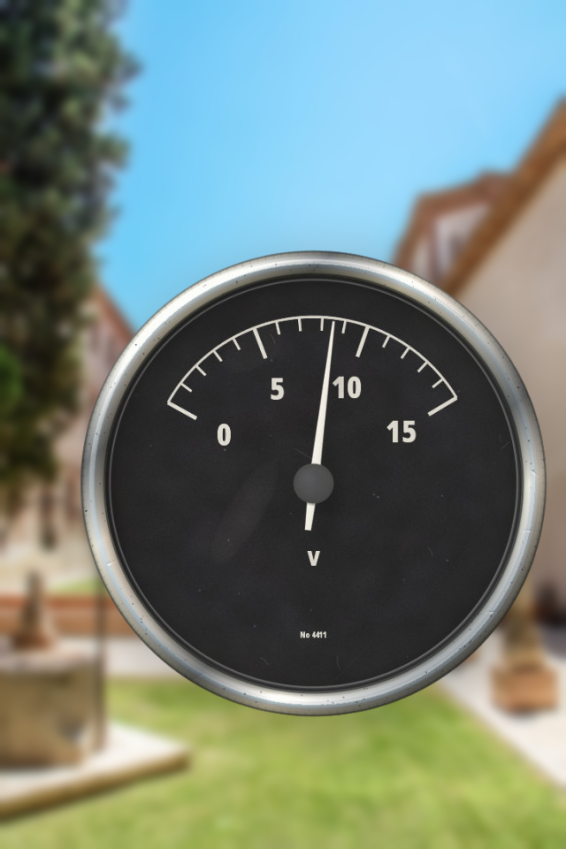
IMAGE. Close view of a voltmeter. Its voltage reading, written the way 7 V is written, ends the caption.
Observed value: 8.5 V
